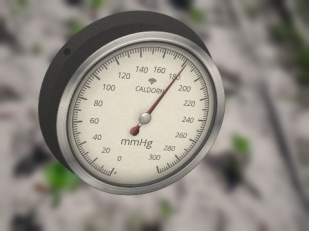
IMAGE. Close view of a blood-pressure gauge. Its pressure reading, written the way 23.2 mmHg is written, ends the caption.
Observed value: 180 mmHg
